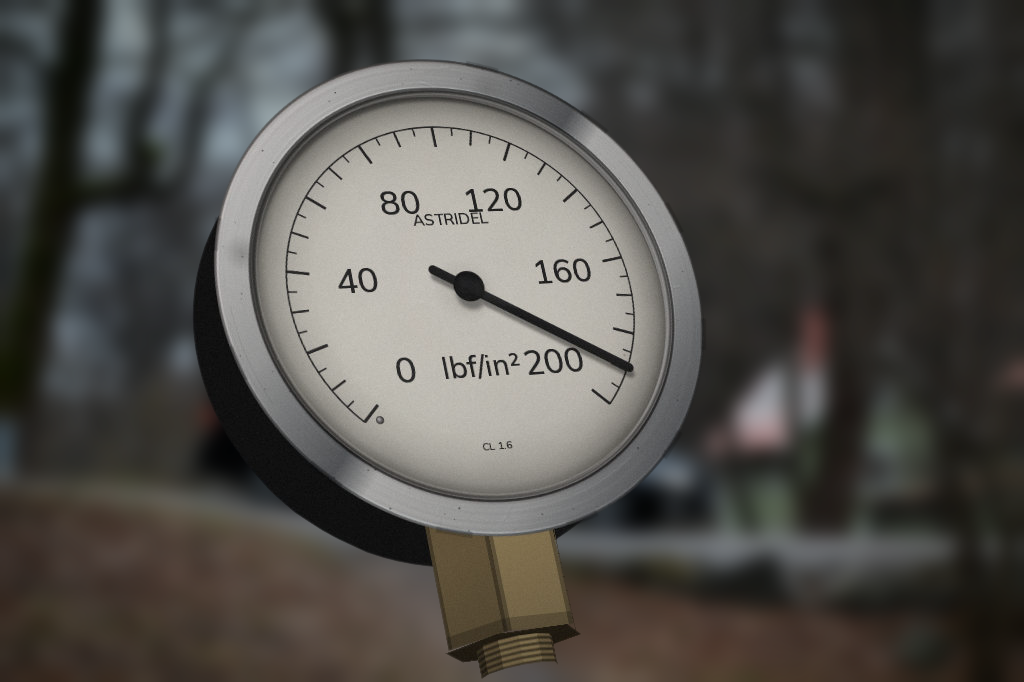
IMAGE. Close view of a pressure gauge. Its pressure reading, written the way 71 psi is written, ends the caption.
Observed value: 190 psi
